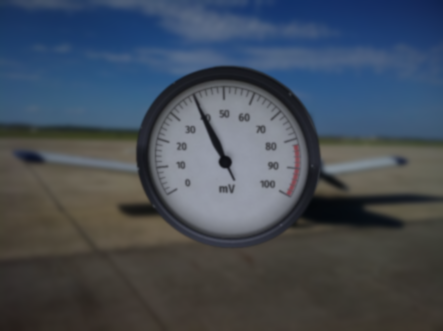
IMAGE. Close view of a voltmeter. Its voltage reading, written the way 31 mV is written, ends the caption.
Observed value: 40 mV
